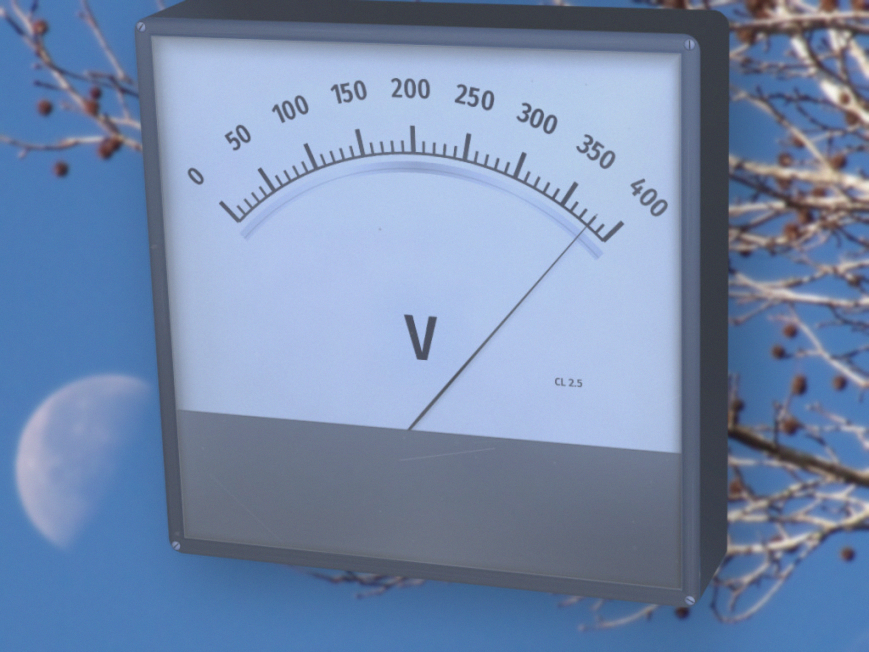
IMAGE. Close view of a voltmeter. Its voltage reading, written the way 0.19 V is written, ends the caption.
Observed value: 380 V
